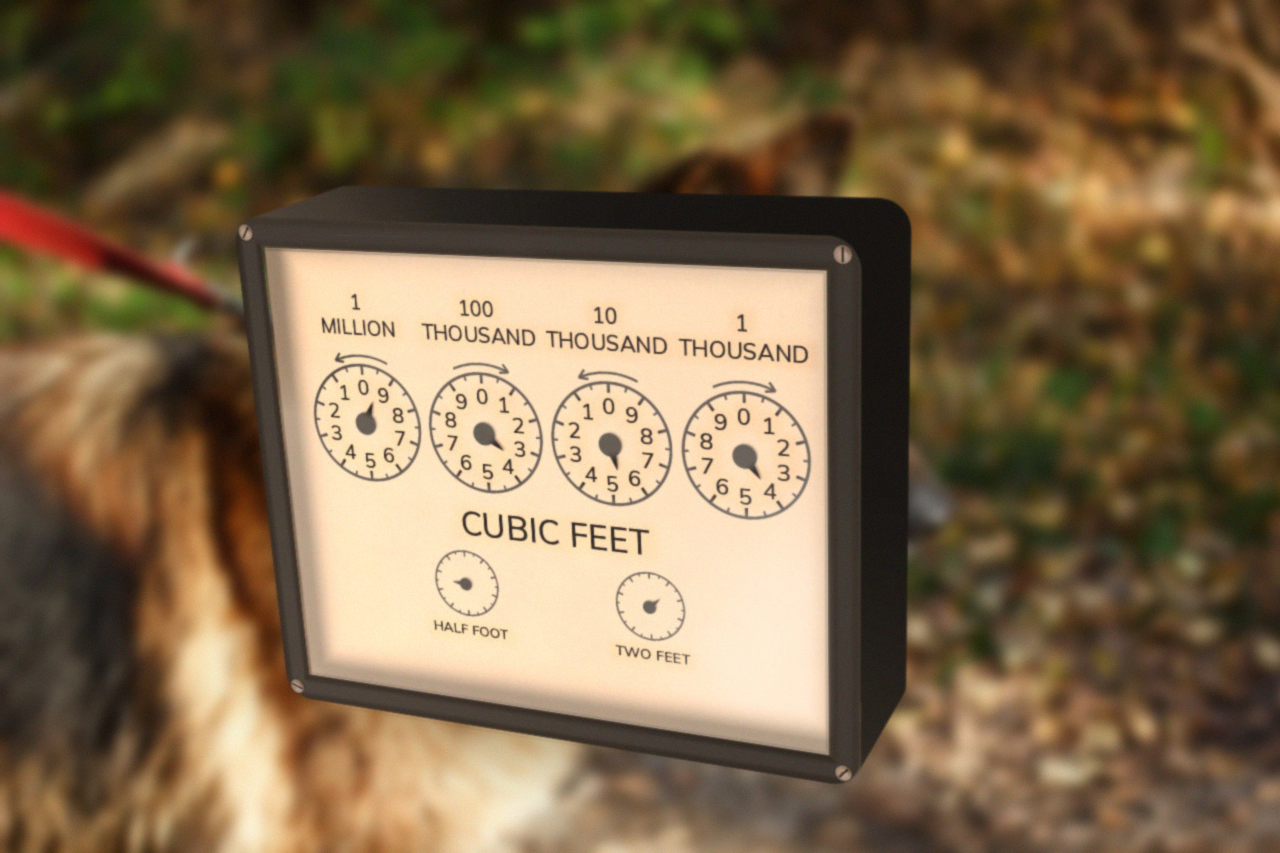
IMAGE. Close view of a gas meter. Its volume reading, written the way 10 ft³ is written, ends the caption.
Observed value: 935400 ft³
